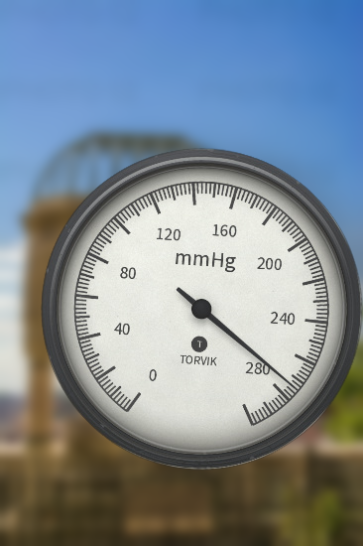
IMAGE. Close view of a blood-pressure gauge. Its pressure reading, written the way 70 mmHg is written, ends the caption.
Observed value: 274 mmHg
